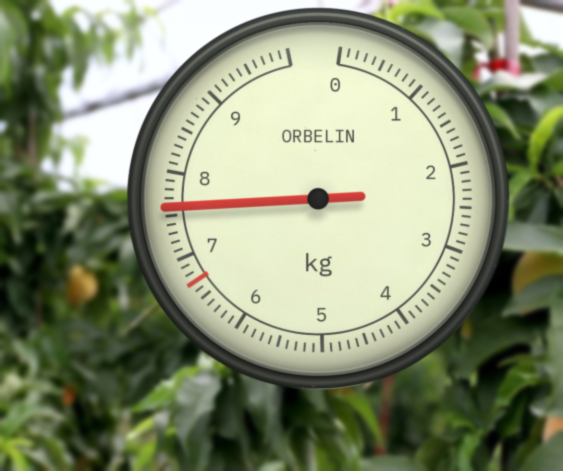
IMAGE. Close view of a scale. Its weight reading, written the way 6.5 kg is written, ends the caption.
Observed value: 7.6 kg
